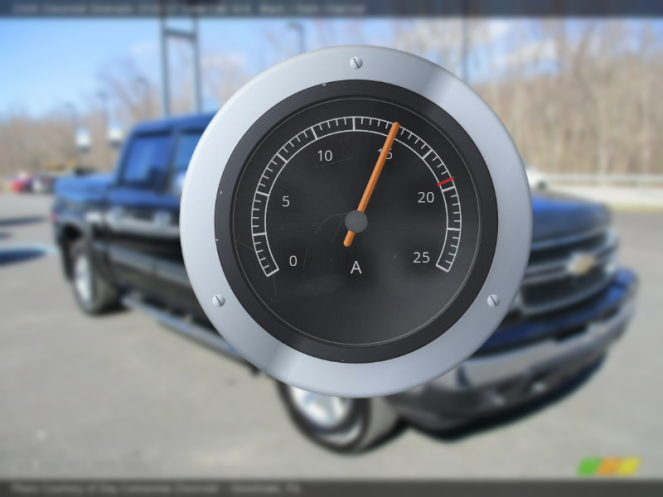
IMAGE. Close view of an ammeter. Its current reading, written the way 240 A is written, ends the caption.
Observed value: 15 A
